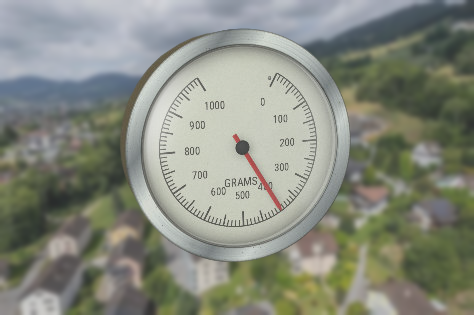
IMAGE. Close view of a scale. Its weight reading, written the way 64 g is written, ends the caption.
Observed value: 400 g
